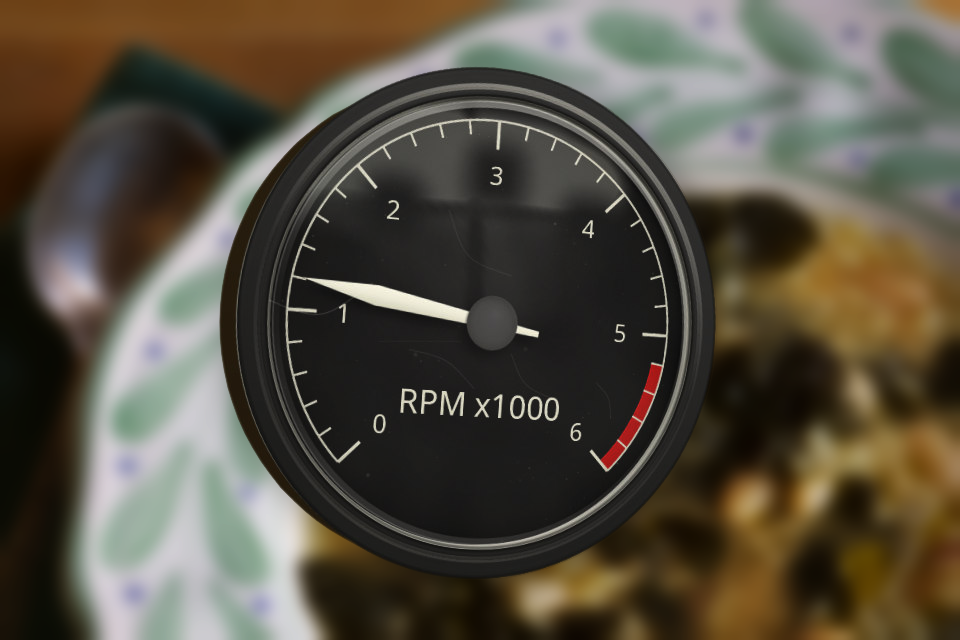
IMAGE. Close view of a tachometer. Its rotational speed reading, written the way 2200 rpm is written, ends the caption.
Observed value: 1200 rpm
